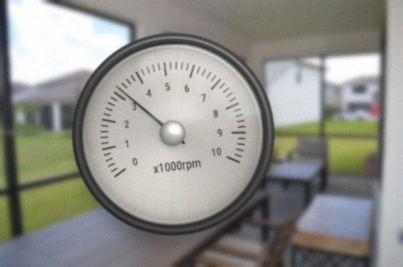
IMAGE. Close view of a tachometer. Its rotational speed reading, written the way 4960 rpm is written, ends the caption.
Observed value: 3200 rpm
